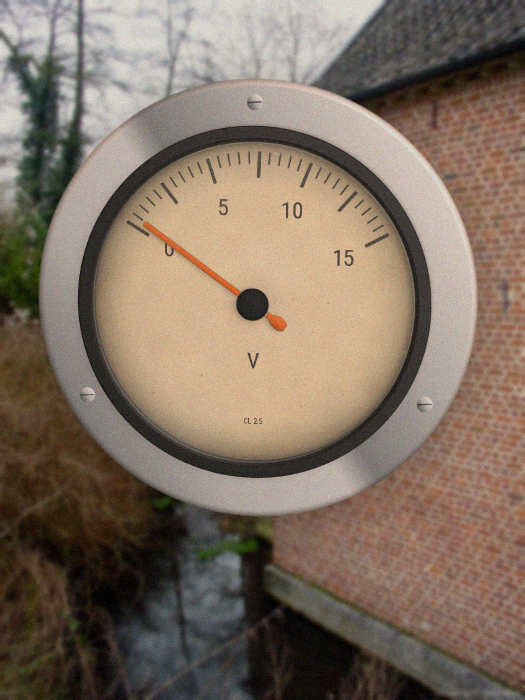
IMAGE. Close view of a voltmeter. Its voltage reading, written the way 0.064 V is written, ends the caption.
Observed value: 0.5 V
